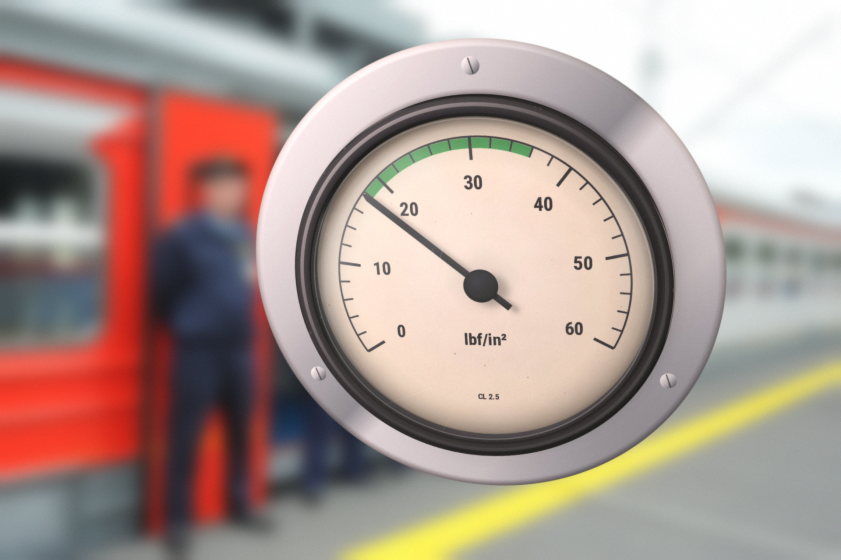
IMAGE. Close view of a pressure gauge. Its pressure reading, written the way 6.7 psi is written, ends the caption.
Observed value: 18 psi
